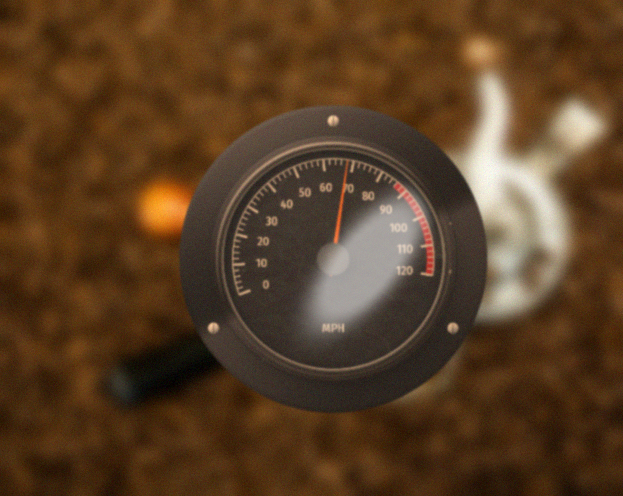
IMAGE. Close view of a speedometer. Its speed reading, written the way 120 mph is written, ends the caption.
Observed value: 68 mph
